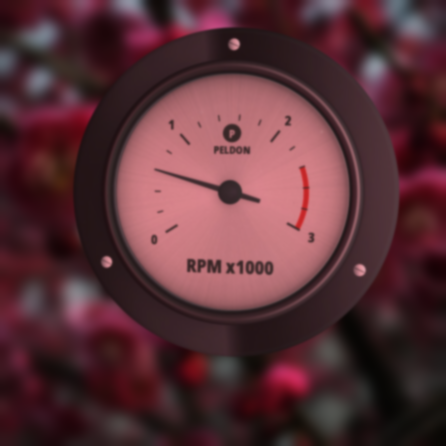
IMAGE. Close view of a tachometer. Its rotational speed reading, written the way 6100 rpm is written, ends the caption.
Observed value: 600 rpm
